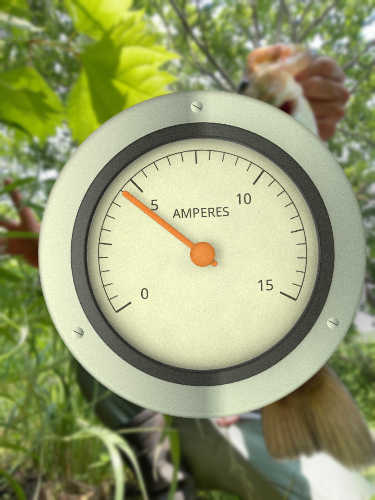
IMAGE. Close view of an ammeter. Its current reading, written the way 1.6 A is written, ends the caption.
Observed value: 4.5 A
